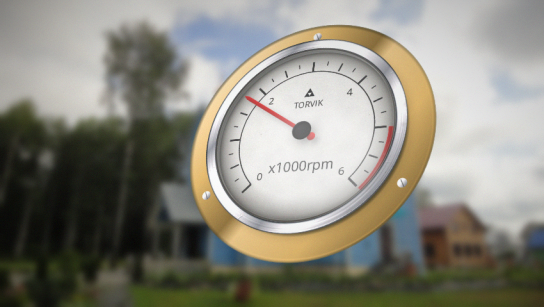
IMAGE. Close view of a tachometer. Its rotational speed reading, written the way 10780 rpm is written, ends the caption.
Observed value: 1750 rpm
